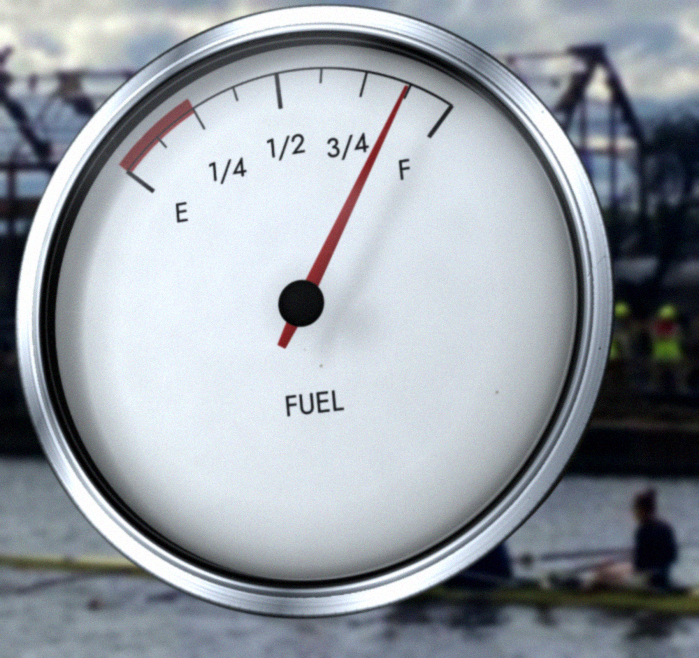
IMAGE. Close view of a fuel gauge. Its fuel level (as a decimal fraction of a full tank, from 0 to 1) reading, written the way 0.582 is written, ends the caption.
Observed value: 0.875
